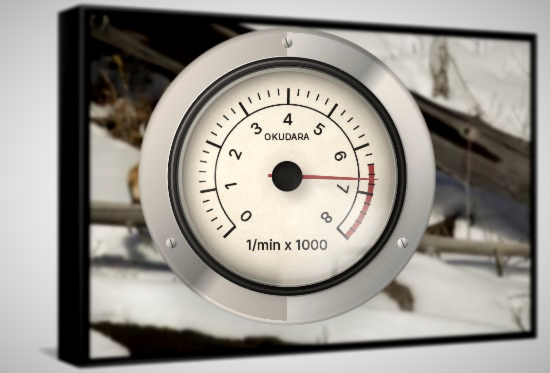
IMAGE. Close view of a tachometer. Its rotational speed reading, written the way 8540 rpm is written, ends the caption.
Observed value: 6700 rpm
